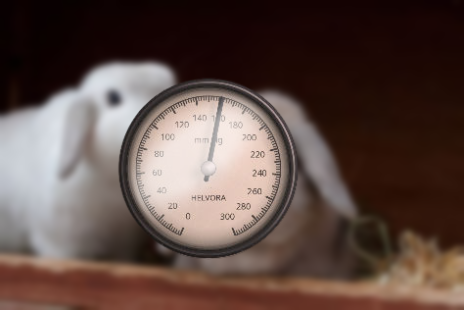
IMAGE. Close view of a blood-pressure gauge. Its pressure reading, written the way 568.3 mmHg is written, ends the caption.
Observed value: 160 mmHg
